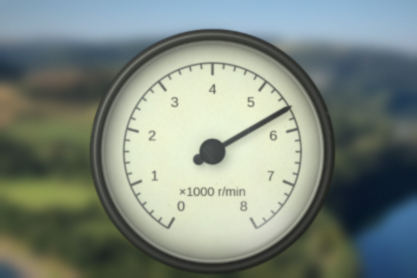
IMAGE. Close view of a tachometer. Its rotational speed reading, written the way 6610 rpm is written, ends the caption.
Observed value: 5600 rpm
